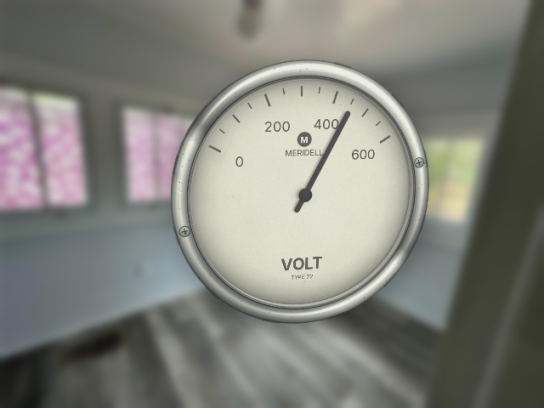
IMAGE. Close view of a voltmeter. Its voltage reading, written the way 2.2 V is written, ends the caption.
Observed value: 450 V
